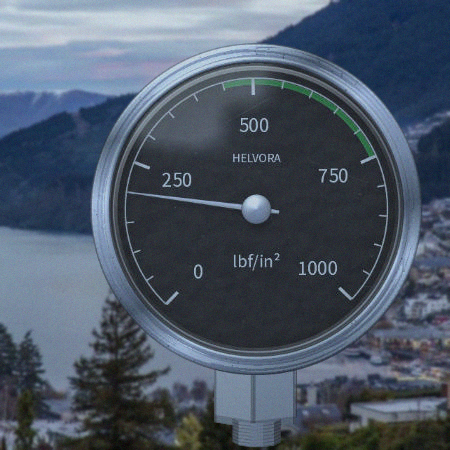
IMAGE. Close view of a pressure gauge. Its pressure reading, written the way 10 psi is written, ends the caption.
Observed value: 200 psi
